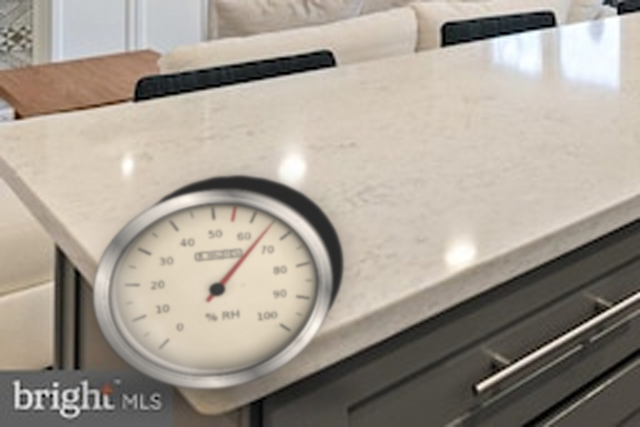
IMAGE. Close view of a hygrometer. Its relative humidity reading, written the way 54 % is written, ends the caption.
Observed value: 65 %
